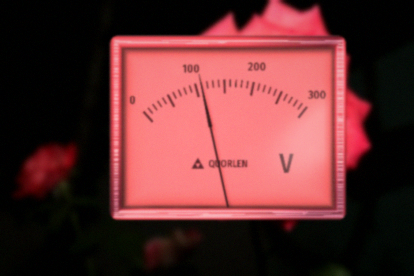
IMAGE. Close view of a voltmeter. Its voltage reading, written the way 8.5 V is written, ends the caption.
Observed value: 110 V
